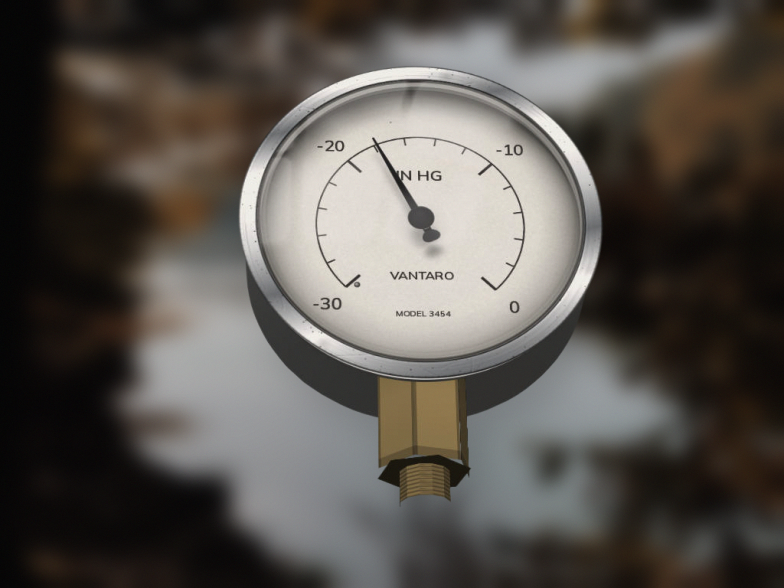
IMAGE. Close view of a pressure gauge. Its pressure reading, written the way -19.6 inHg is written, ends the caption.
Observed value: -18 inHg
